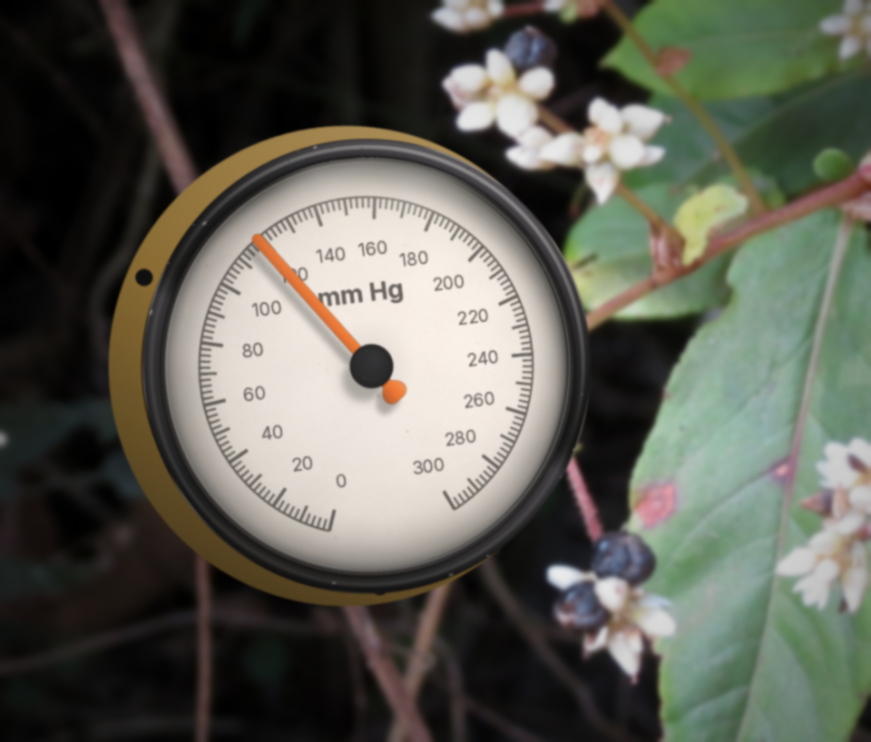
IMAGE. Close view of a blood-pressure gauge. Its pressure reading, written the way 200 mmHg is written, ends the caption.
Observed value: 118 mmHg
